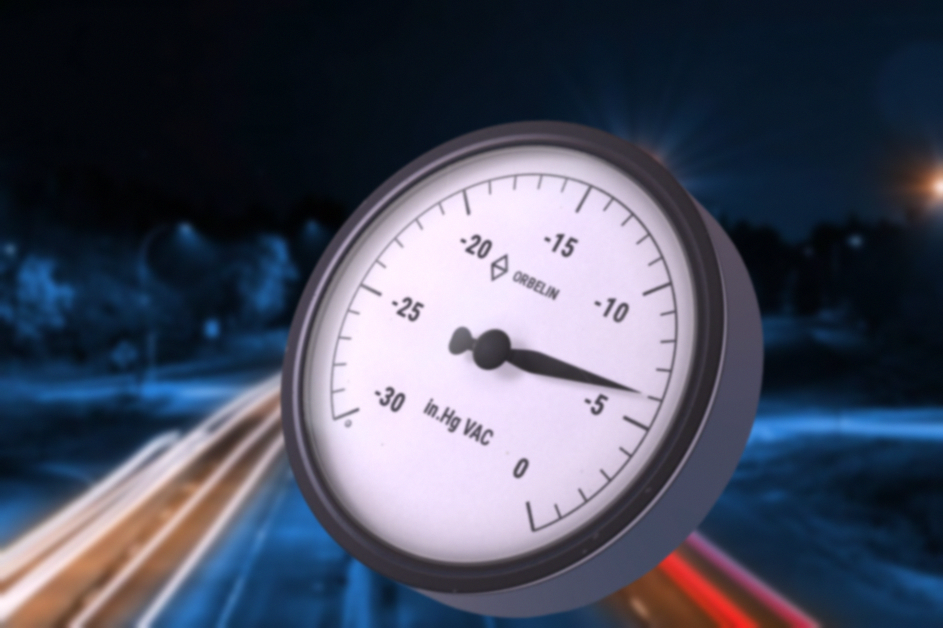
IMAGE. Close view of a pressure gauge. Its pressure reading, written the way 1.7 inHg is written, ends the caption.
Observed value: -6 inHg
